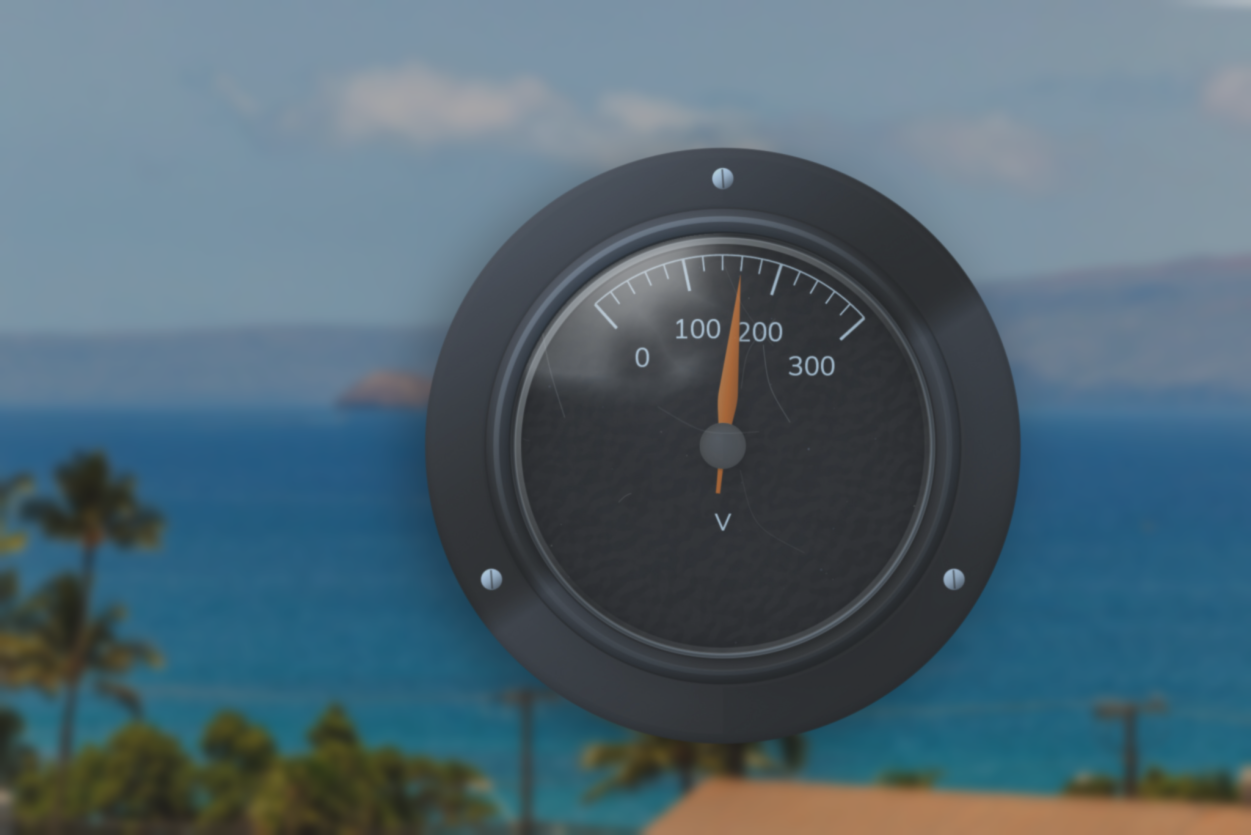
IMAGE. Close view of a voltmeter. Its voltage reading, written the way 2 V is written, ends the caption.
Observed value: 160 V
